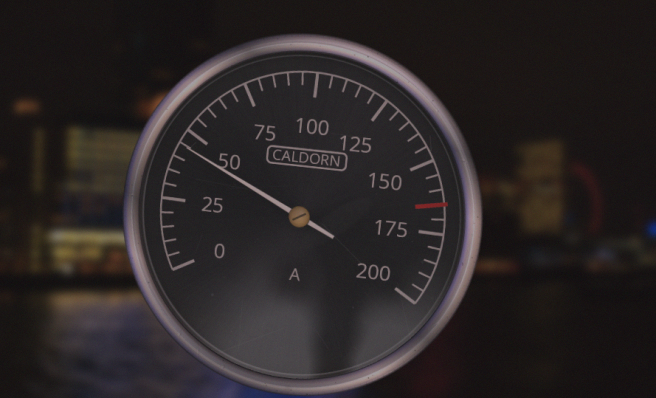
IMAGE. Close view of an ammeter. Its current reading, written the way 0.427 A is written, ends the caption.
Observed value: 45 A
